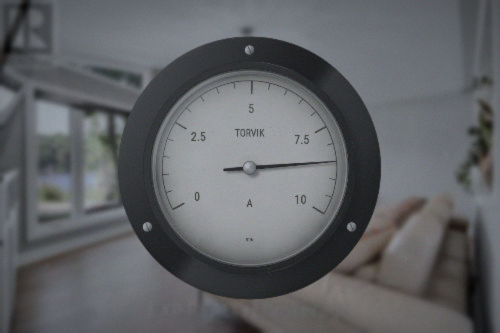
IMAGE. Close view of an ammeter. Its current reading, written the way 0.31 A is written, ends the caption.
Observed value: 8.5 A
